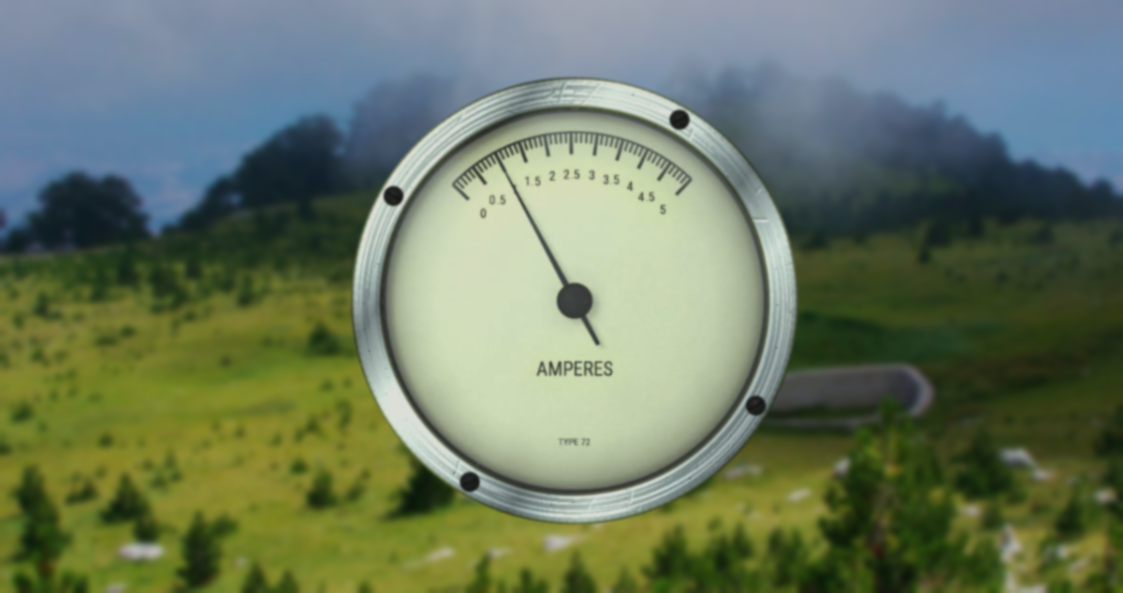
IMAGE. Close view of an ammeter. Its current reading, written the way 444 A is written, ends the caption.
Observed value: 1 A
